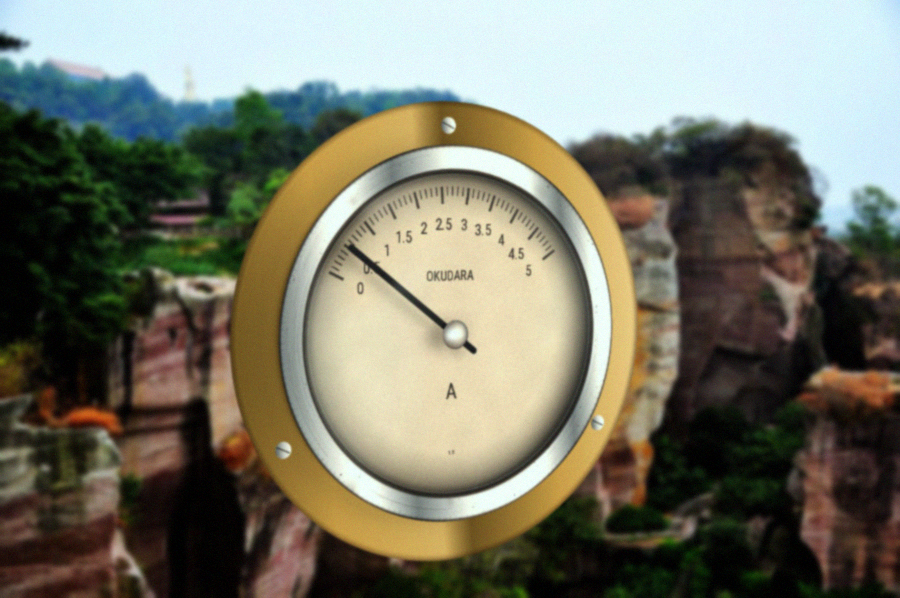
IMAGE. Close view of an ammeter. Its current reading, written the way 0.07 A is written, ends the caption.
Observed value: 0.5 A
